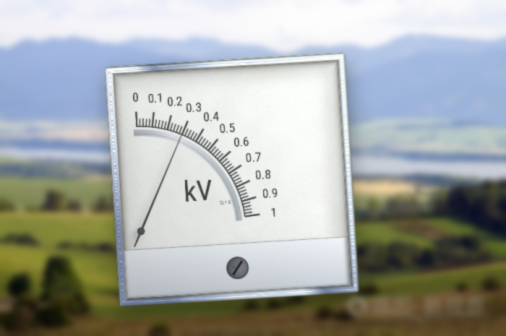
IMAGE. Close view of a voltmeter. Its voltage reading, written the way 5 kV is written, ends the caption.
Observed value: 0.3 kV
